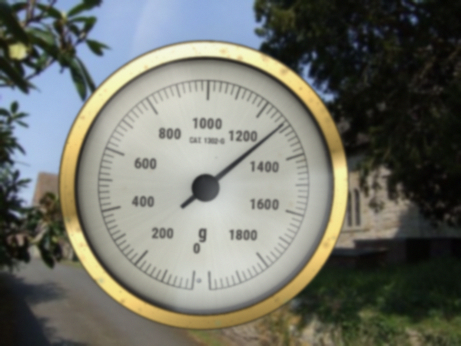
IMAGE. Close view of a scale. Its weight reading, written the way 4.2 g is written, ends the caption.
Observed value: 1280 g
